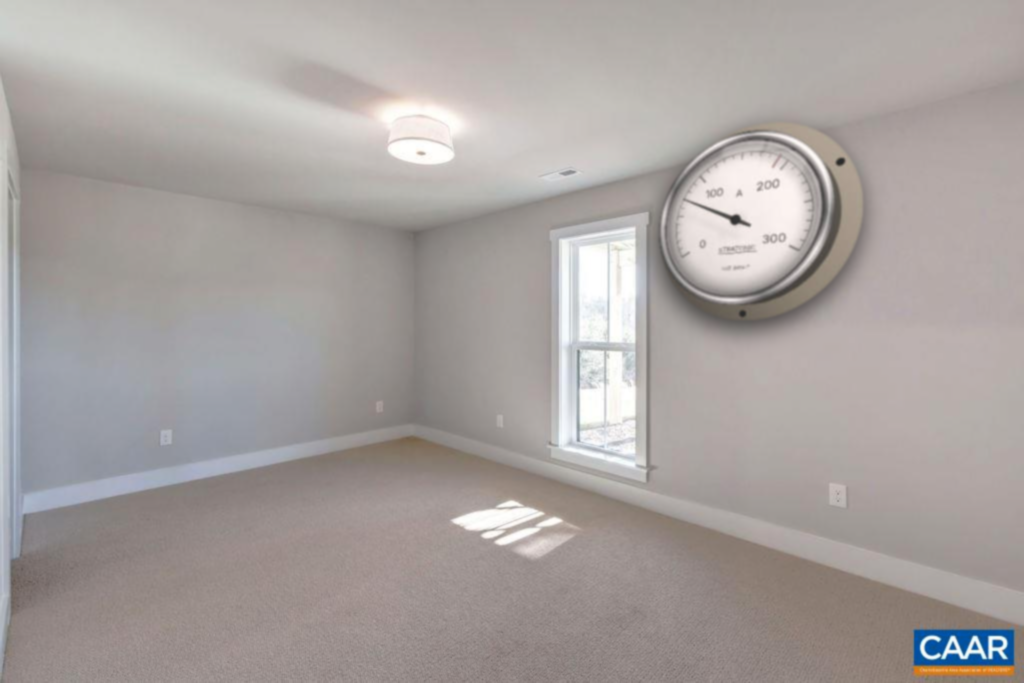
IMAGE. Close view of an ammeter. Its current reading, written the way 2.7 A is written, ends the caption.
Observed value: 70 A
